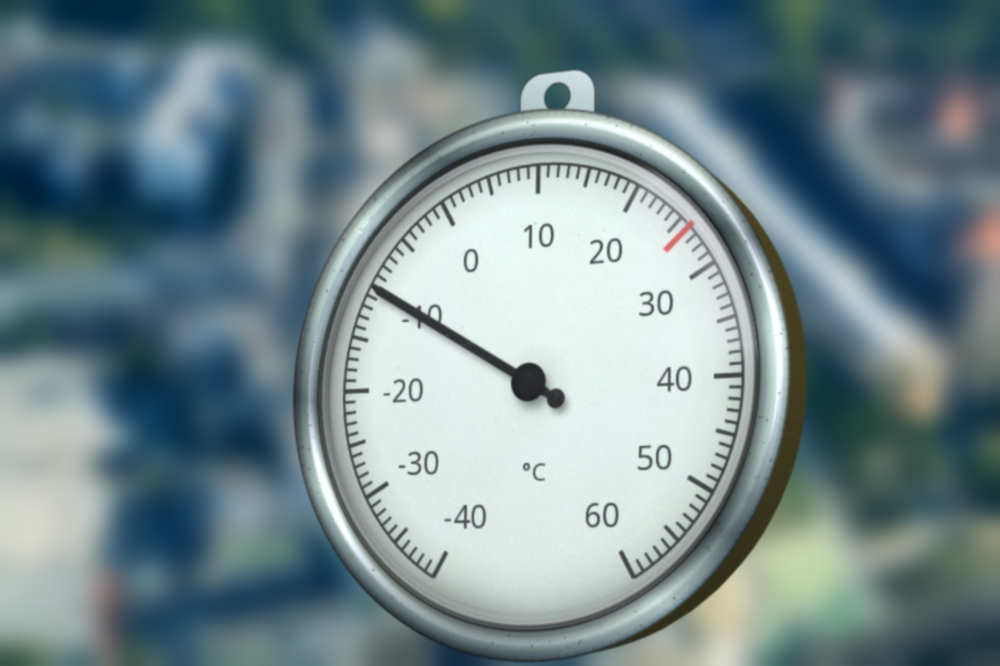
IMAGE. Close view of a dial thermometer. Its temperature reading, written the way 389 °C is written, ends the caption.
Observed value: -10 °C
